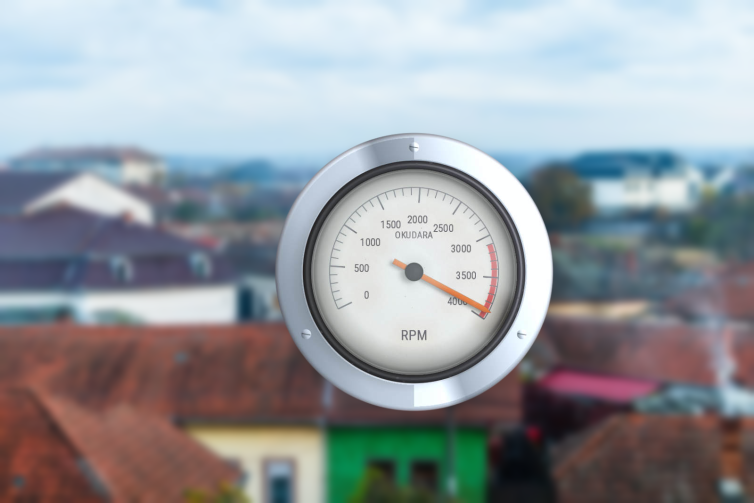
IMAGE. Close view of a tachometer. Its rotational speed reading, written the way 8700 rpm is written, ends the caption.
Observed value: 3900 rpm
